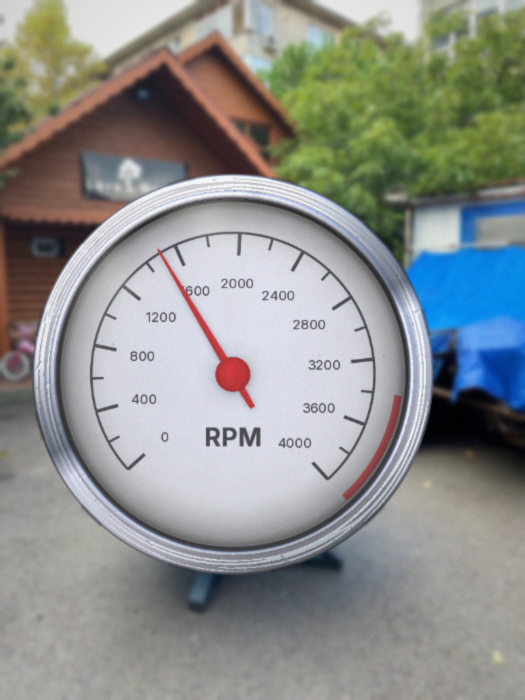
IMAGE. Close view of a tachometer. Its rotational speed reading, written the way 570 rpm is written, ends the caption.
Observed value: 1500 rpm
